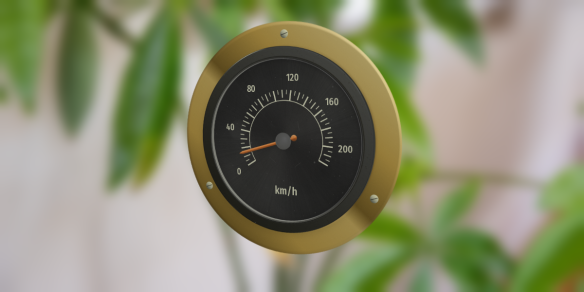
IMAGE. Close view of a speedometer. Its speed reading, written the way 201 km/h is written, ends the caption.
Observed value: 15 km/h
